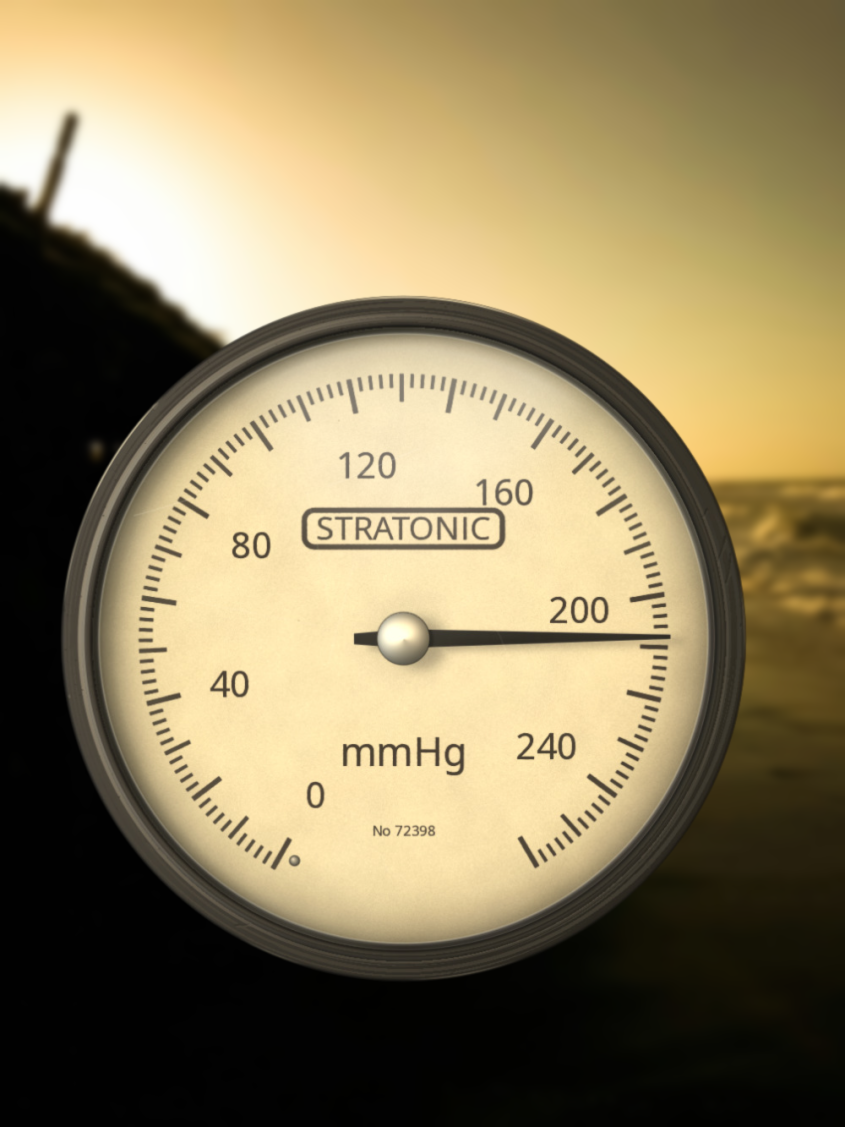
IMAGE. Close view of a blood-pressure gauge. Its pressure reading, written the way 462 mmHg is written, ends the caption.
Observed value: 208 mmHg
